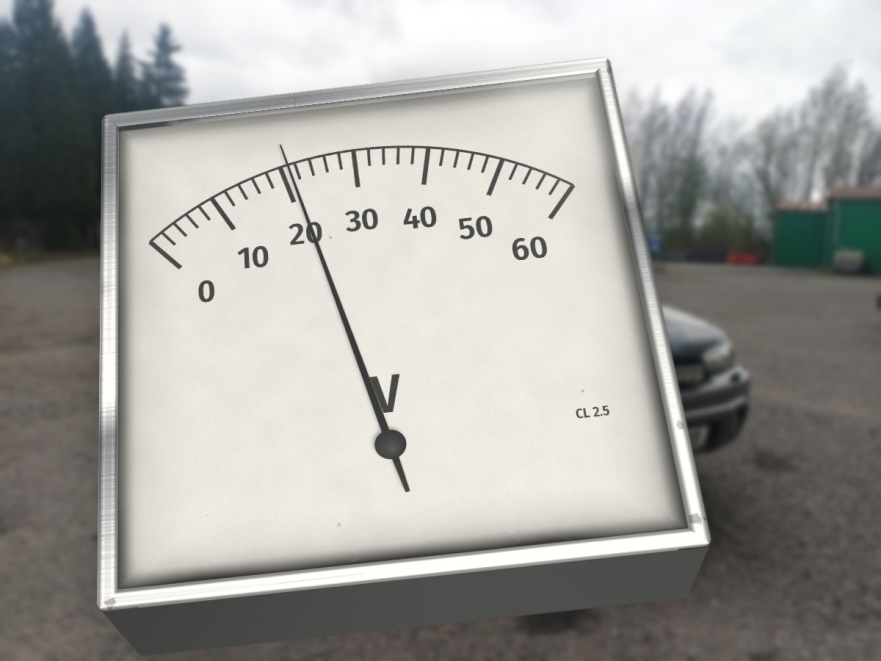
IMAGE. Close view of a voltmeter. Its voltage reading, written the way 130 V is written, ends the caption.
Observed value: 21 V
